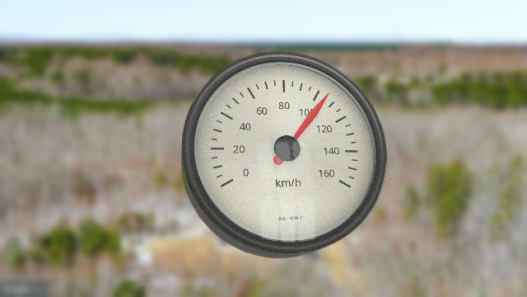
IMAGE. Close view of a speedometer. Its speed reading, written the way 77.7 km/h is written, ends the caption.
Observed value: 105 km/h
